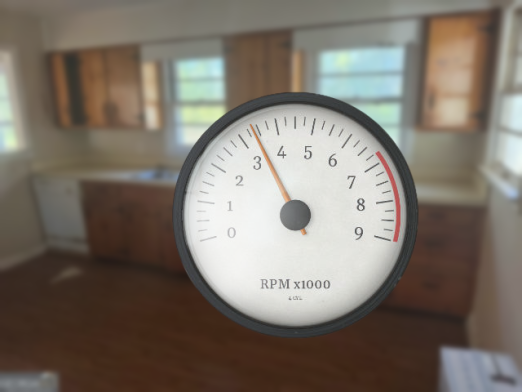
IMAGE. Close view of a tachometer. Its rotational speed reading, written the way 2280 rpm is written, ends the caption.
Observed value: 3375 rpm
